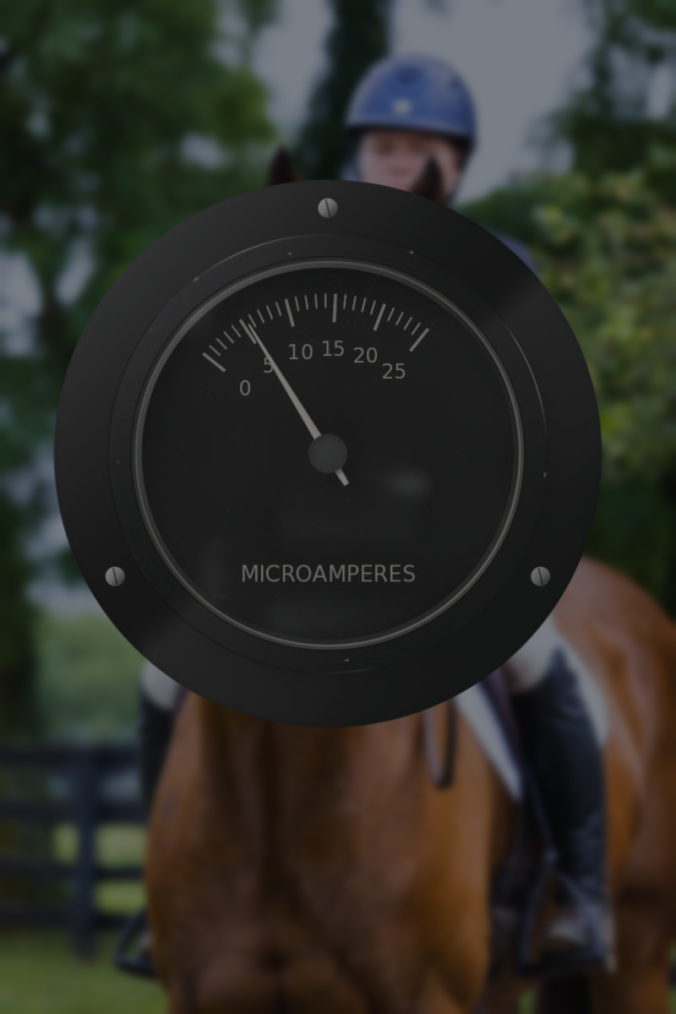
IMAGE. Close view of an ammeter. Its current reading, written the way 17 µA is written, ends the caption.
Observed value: 5.5 µA
